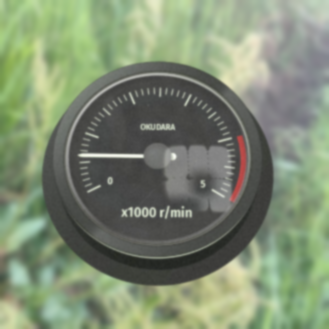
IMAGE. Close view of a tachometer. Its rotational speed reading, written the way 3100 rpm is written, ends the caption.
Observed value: 600 rpm
